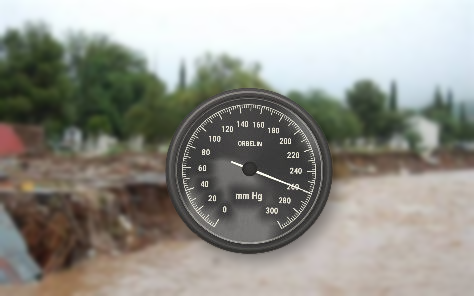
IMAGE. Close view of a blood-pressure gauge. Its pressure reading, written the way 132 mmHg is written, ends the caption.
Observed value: 260 mmHg
